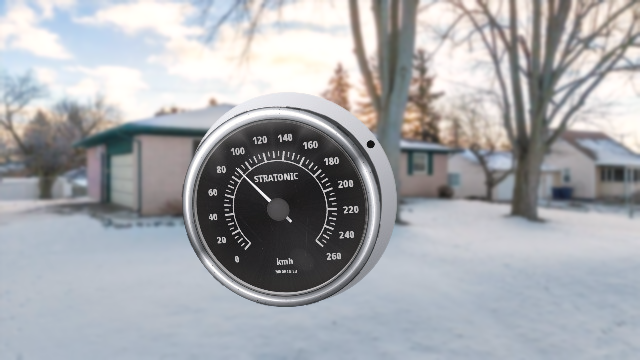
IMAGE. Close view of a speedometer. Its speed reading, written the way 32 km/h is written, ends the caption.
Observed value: 90 km/h
